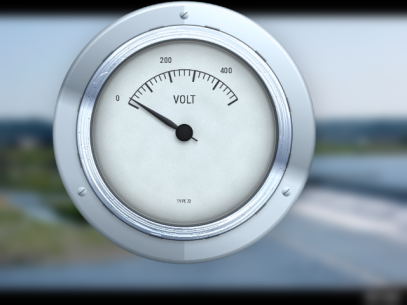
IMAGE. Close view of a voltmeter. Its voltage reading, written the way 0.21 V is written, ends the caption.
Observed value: 20 V
